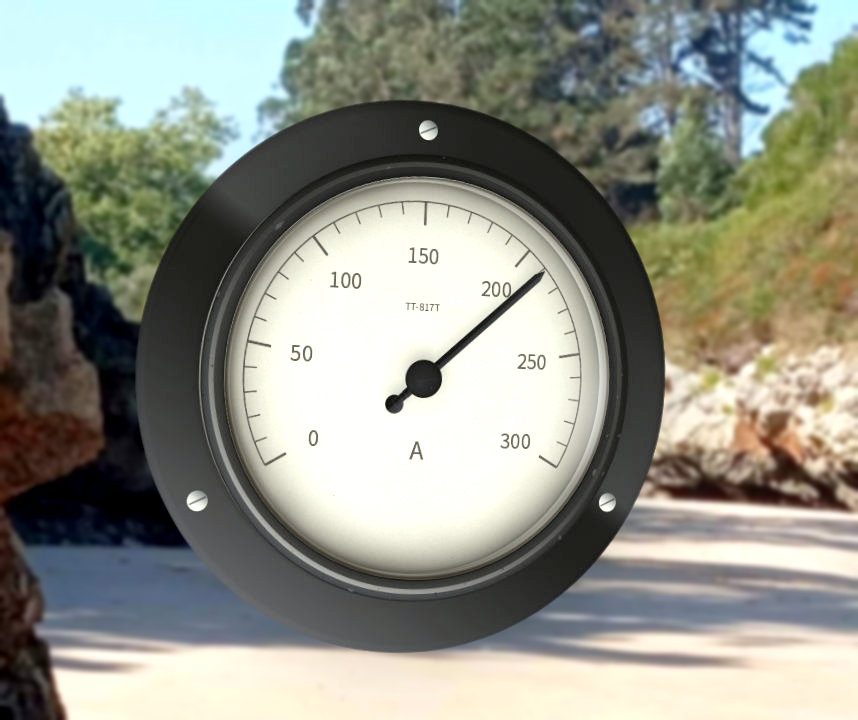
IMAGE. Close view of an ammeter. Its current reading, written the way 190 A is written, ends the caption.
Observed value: 210 A
